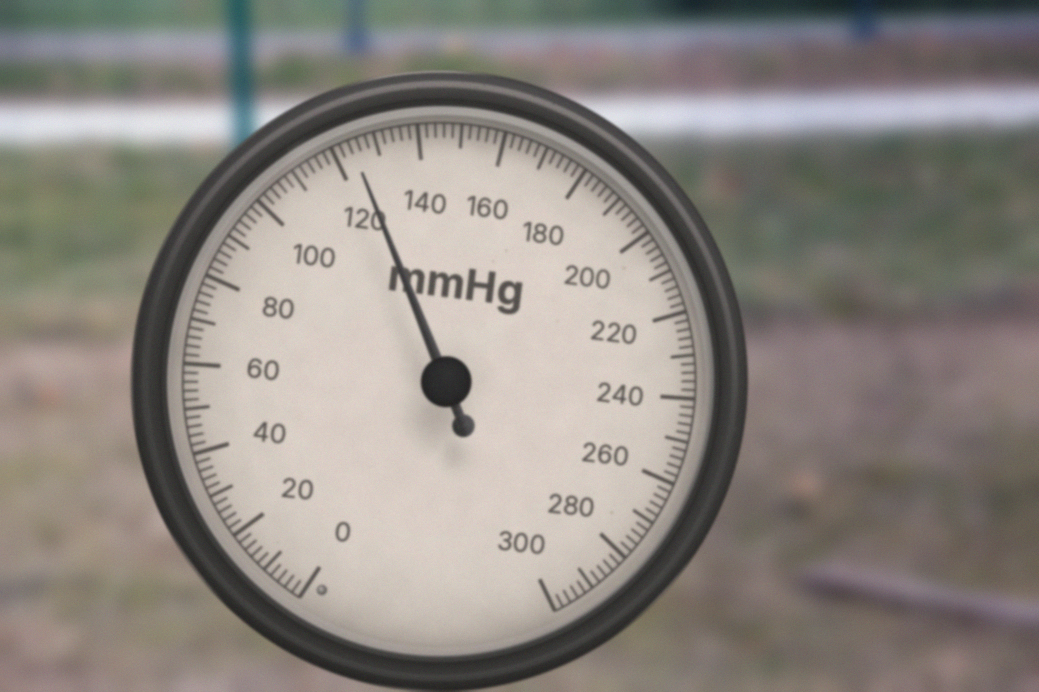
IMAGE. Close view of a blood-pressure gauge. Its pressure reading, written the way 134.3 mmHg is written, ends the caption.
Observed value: 124 mmHg
